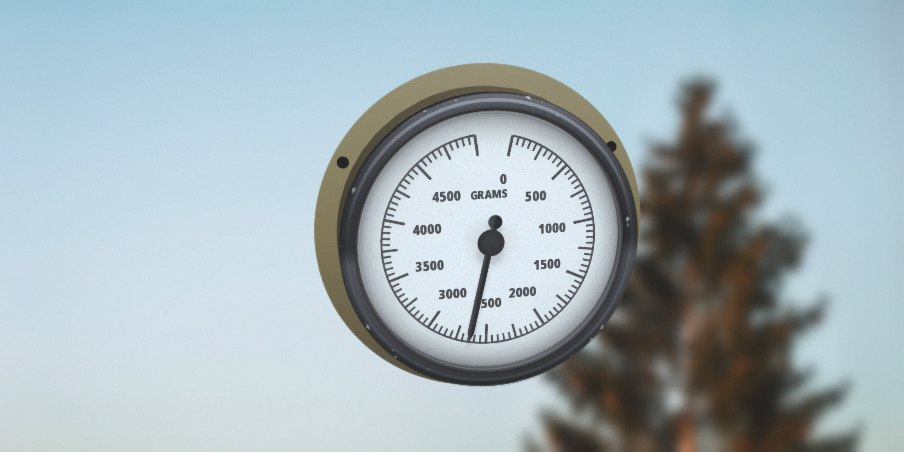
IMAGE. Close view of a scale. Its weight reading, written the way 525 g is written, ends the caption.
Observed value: 2650 g
